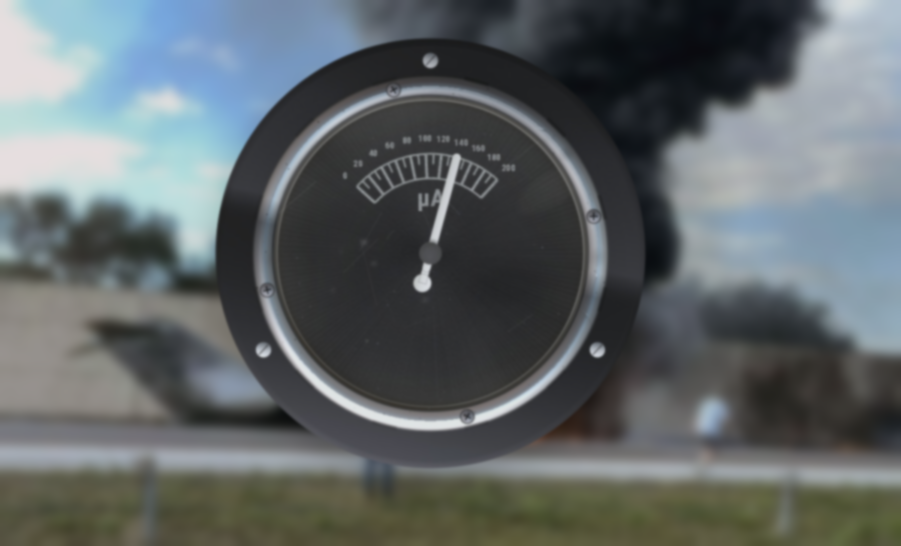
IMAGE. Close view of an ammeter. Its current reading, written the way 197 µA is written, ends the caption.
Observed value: 140 µA
